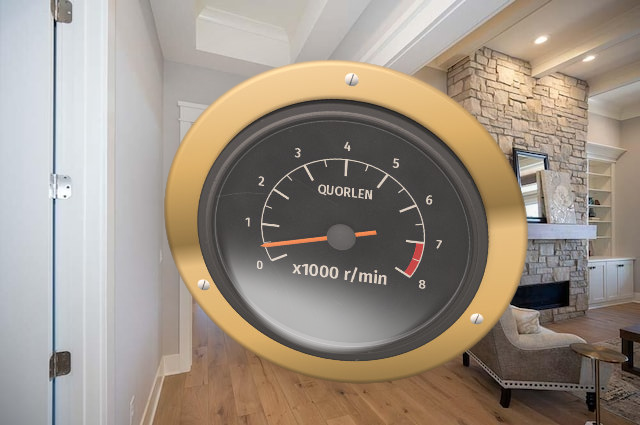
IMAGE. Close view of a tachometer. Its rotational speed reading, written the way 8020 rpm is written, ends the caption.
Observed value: 500 rpm
